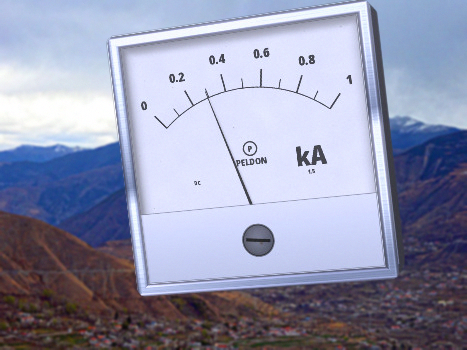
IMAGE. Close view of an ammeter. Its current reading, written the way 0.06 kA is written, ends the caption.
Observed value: 0.3 kA
